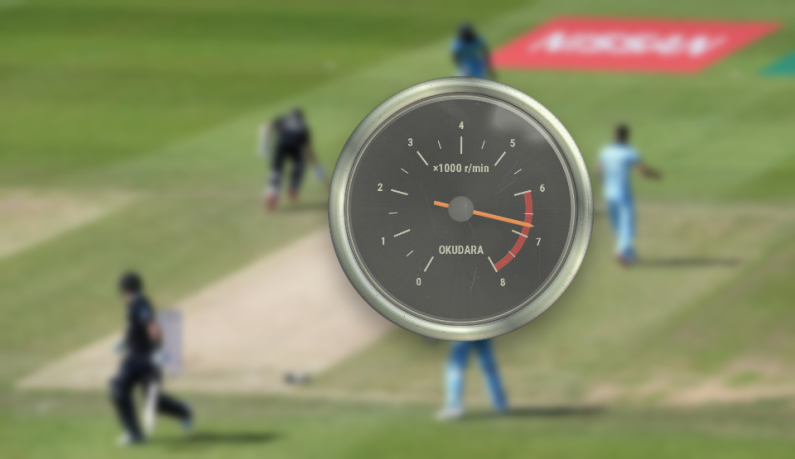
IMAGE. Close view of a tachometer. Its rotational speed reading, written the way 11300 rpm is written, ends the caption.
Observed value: 6750 rpm
